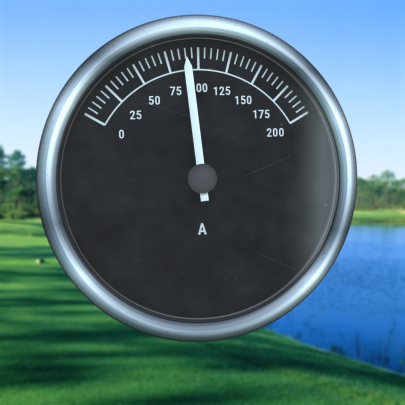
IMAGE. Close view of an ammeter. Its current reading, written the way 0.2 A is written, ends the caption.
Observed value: 90 A
